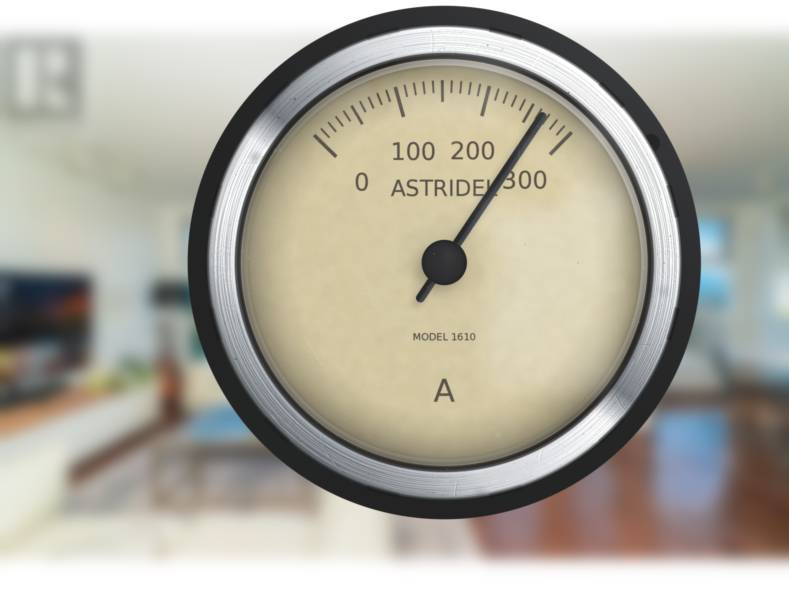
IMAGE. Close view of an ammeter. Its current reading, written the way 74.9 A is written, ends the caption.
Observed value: 265 A
